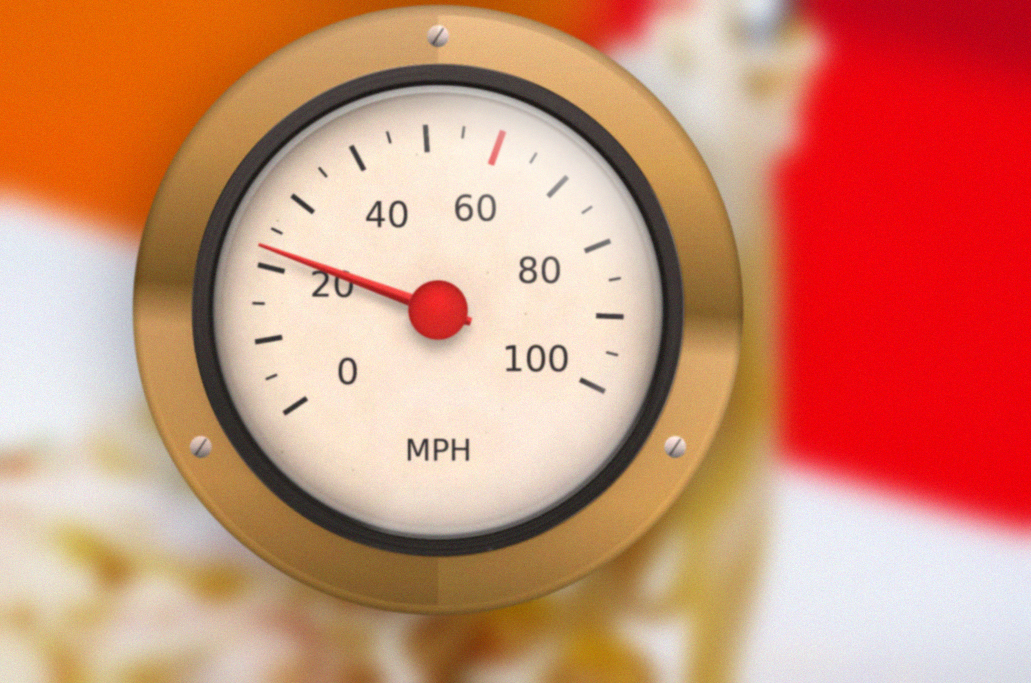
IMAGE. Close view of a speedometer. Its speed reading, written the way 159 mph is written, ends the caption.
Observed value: 22.5 mph
